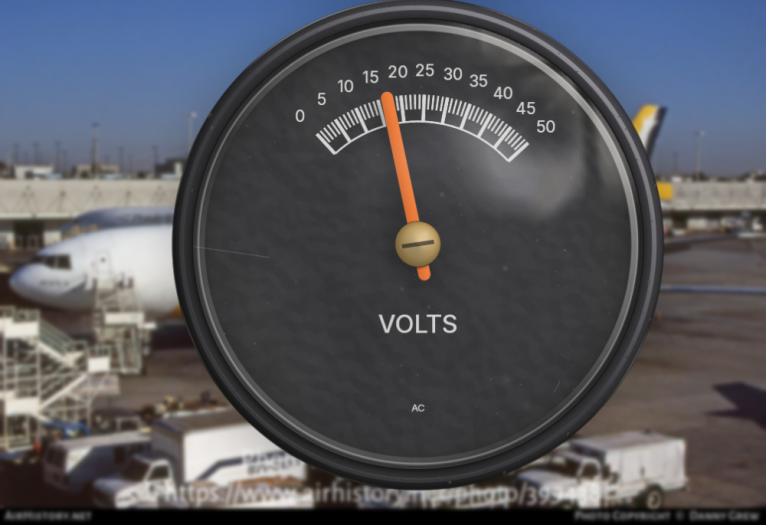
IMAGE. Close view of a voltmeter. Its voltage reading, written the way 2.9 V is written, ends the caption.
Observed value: 17 V
